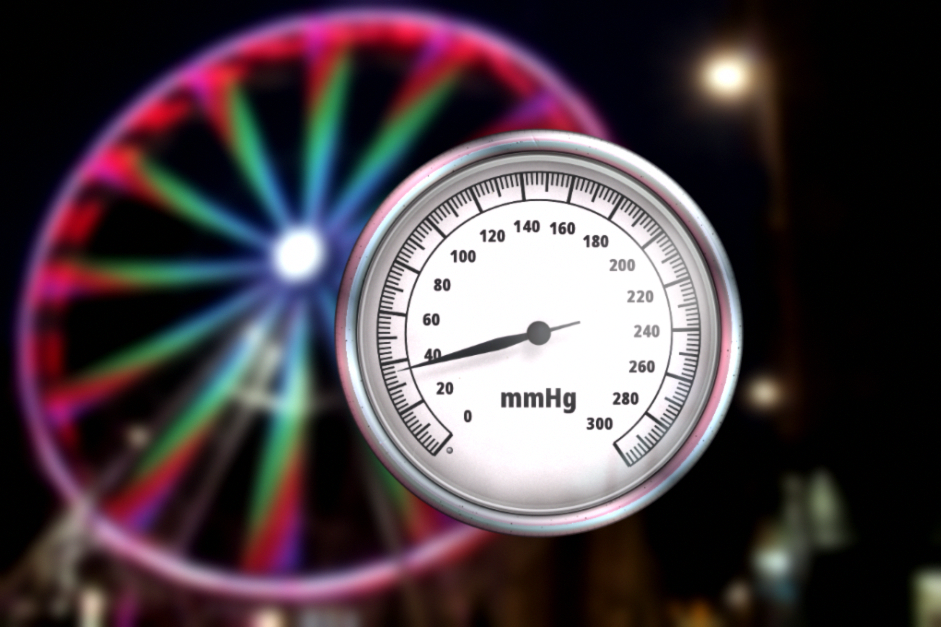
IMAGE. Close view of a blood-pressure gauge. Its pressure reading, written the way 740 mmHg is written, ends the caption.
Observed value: 36 mmHg
